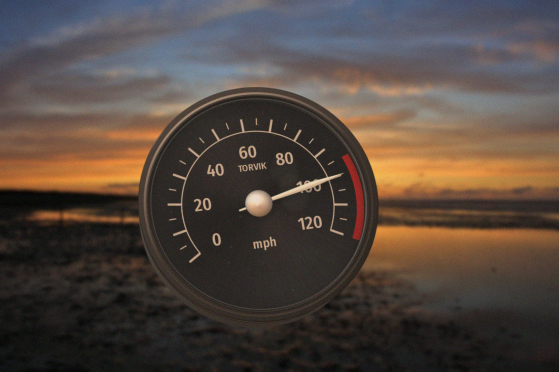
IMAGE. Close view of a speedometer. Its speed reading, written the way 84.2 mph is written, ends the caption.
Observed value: 100 mph
